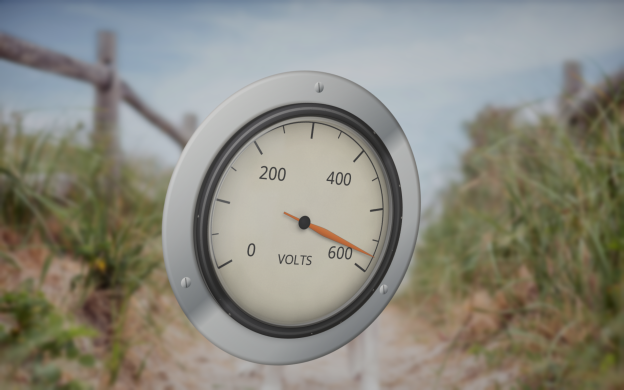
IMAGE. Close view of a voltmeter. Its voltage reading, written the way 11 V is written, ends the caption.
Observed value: 575 V
